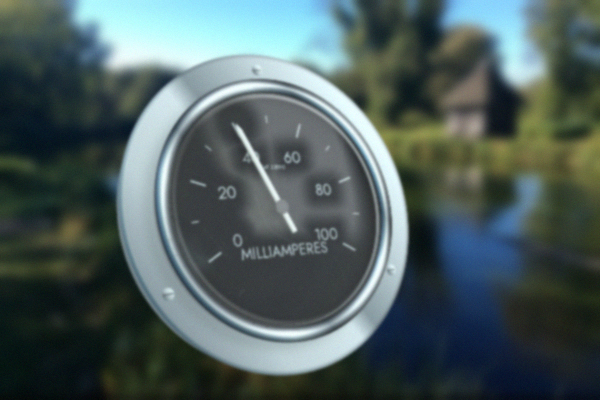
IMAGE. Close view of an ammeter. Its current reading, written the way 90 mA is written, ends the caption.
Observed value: 40 mA
